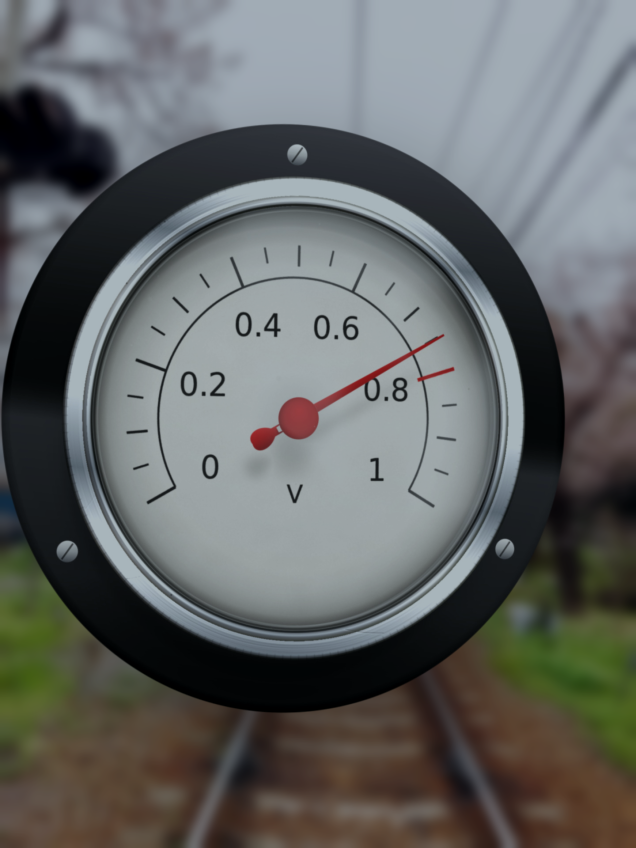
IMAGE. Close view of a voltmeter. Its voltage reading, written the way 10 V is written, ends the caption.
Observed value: 0.75 V
